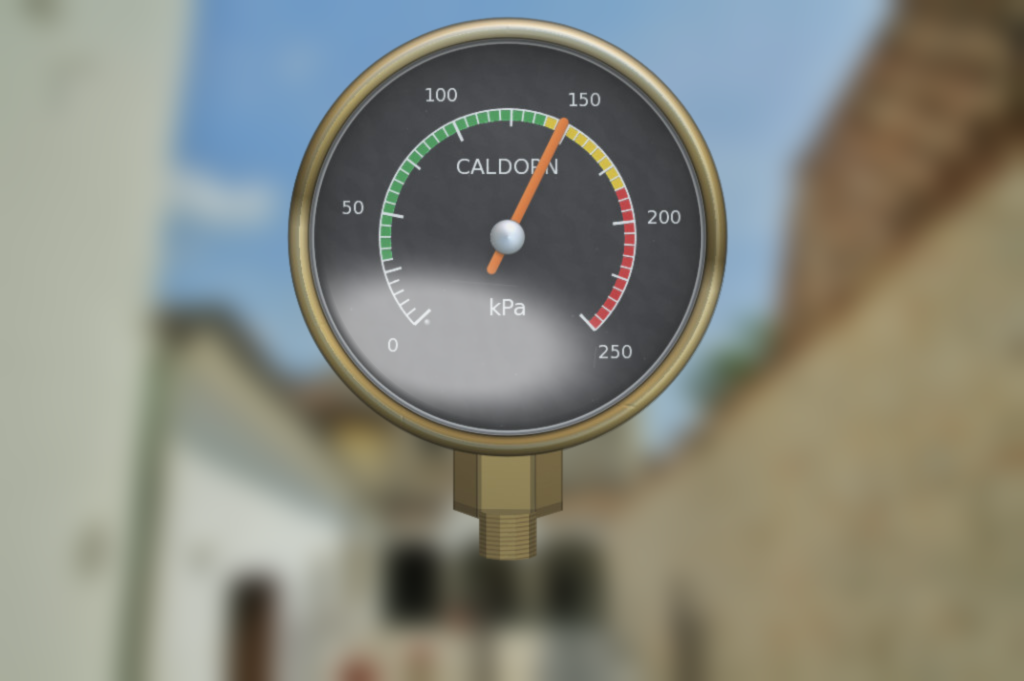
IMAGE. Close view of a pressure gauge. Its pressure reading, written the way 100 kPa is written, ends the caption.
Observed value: 147.5 kPa
